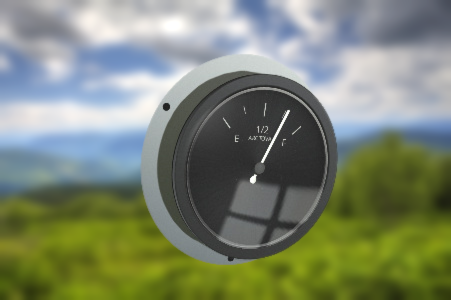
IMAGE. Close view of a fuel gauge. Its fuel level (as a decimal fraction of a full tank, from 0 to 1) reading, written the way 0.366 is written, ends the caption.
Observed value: 0.75
